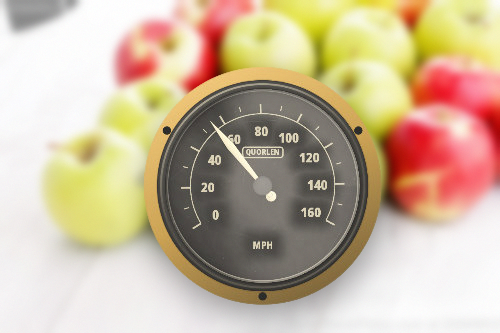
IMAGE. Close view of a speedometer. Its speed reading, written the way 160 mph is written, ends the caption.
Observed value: 55 mph
